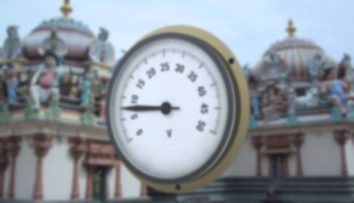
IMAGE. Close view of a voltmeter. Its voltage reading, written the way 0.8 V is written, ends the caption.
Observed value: 7.5 V
